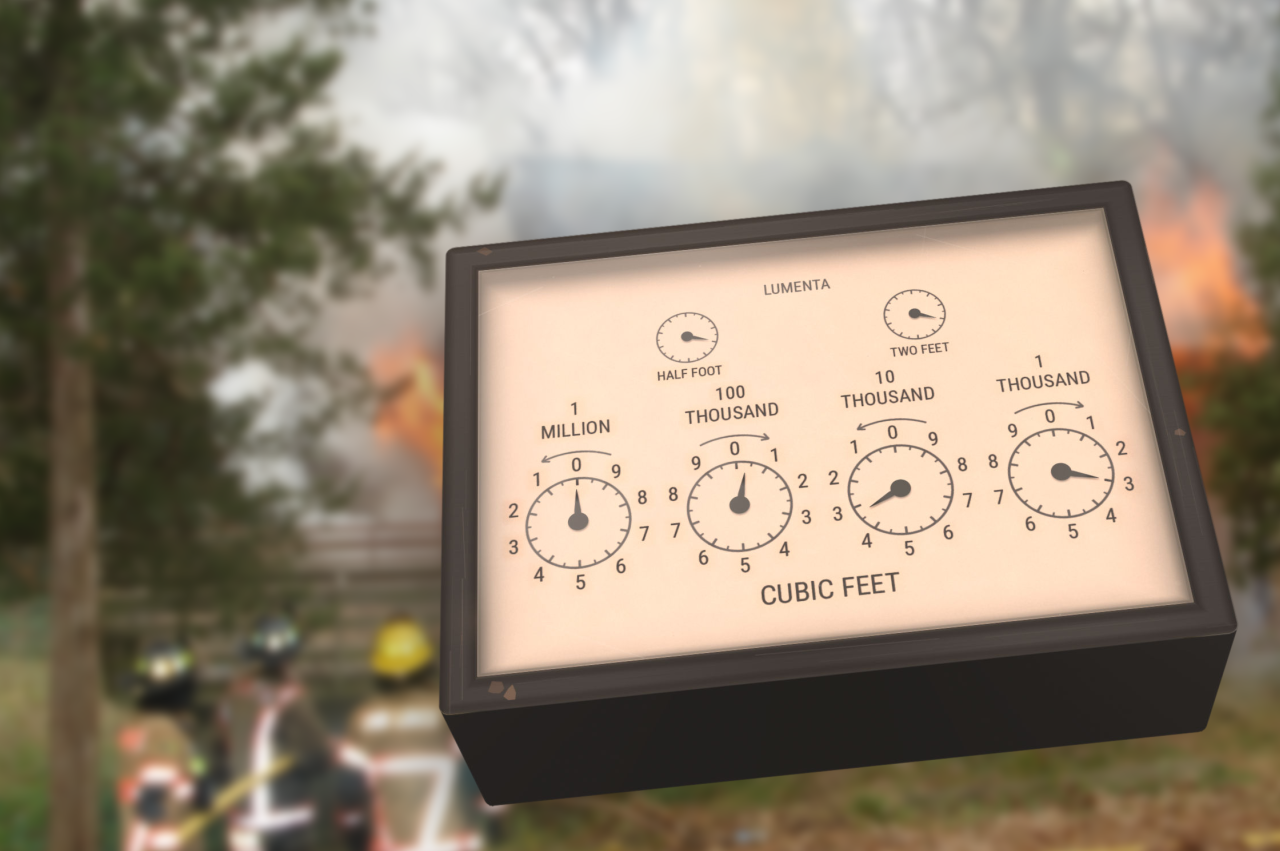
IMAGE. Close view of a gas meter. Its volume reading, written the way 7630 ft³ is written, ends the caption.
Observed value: 3300 ft³
